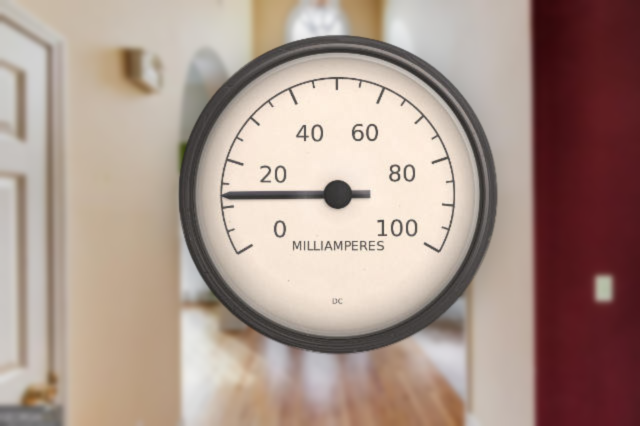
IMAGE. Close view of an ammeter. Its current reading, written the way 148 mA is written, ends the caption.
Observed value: 12.5 mA
